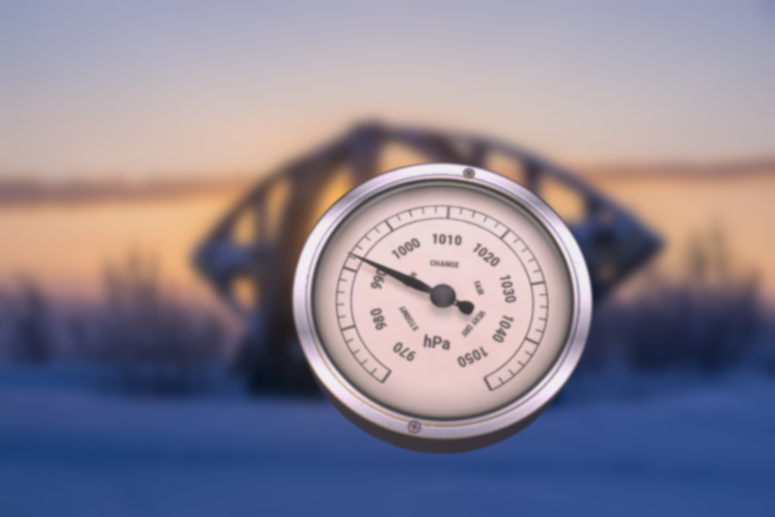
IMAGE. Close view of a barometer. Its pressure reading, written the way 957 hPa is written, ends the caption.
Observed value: 992 hPa
